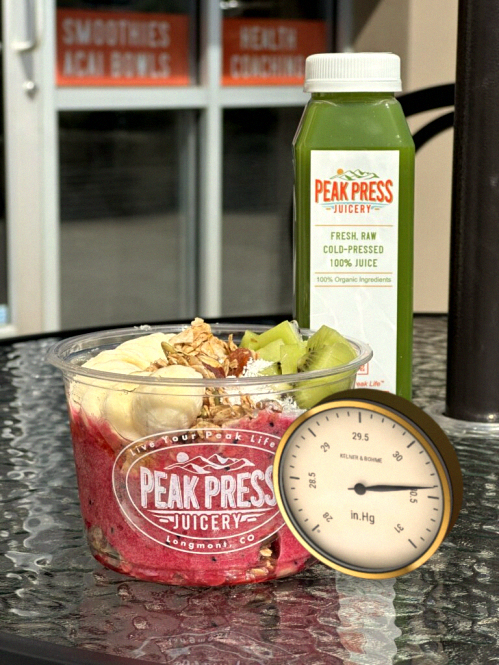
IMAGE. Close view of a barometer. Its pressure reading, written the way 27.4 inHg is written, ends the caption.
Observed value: 30.4 inHg
